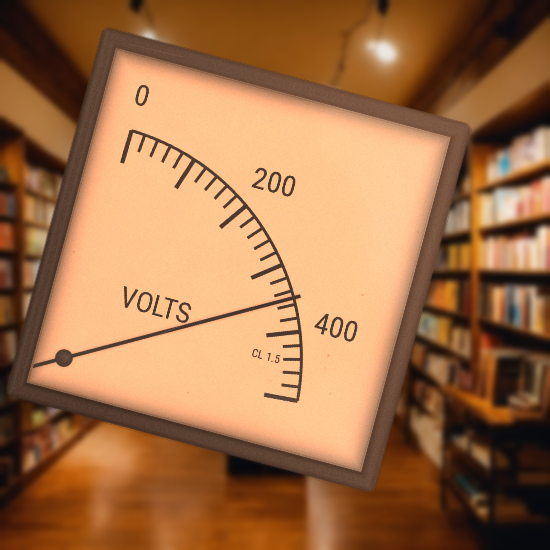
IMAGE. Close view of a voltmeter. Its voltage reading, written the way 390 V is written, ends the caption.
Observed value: 350 V
